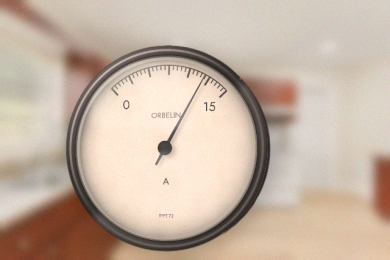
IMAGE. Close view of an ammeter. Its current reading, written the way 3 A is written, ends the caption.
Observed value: 12 A
